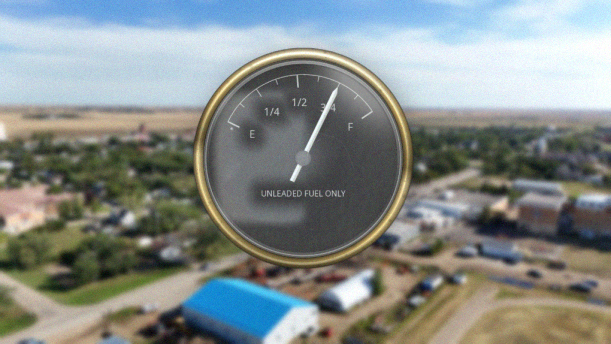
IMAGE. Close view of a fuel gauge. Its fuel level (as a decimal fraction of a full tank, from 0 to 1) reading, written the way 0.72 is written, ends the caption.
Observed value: 0.75
